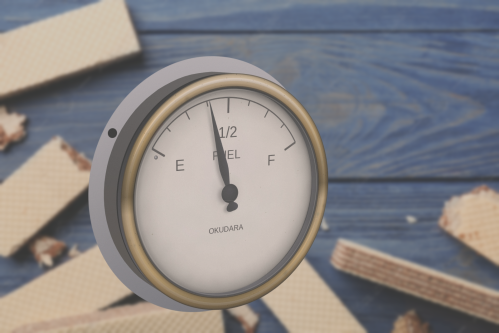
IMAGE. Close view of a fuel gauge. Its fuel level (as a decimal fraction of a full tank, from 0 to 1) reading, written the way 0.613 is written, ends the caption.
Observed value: 0.375
